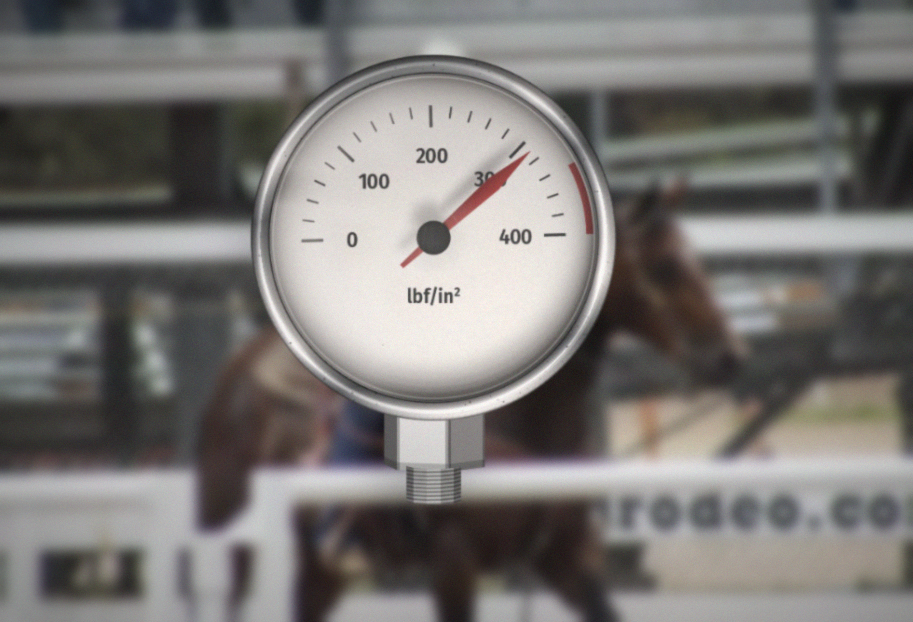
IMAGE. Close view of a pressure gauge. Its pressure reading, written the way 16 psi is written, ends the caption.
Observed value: 310 psi
